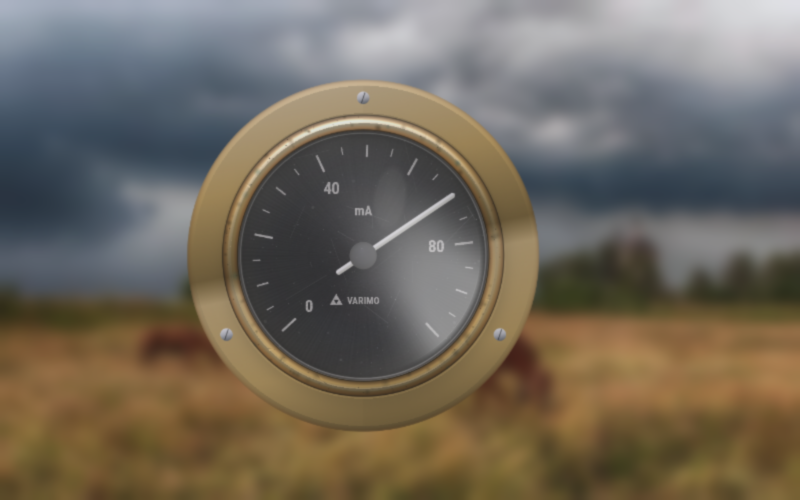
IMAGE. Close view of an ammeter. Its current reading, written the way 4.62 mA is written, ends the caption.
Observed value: 70 mA
